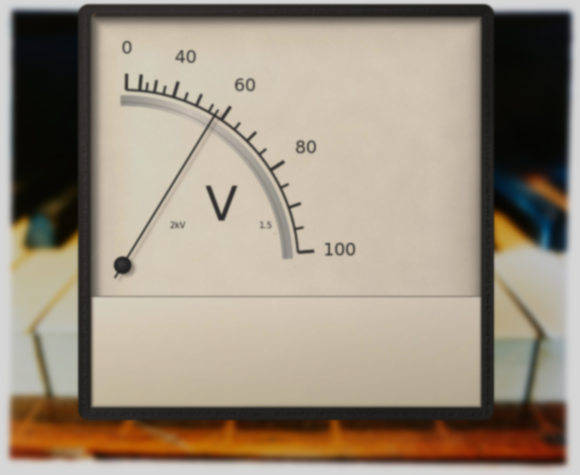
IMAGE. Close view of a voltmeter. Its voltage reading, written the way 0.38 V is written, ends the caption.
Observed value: 57.5 V
